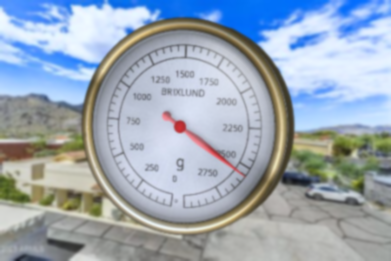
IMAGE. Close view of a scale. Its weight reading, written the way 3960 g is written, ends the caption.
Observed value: 2550 g
